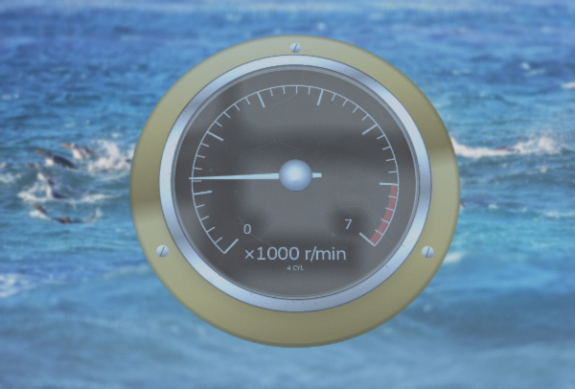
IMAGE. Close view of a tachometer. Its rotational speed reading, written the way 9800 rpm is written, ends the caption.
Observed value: 1200 rpm
